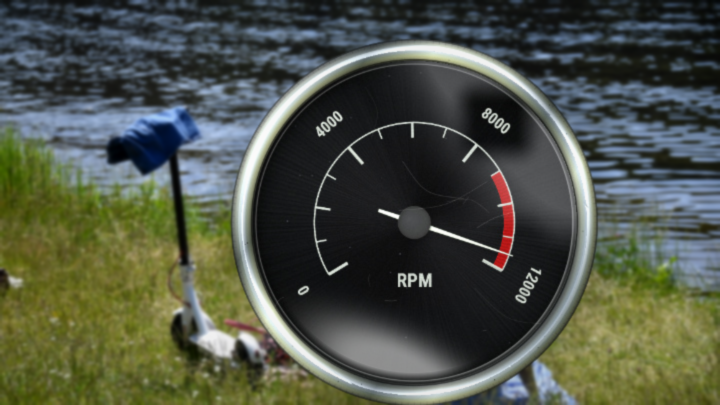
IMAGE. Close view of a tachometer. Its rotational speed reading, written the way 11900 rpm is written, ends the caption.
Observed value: 11500 rpm
